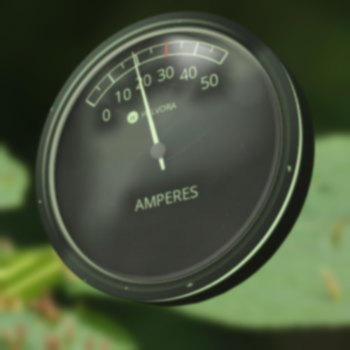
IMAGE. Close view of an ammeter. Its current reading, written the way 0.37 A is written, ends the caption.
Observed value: 20 A
